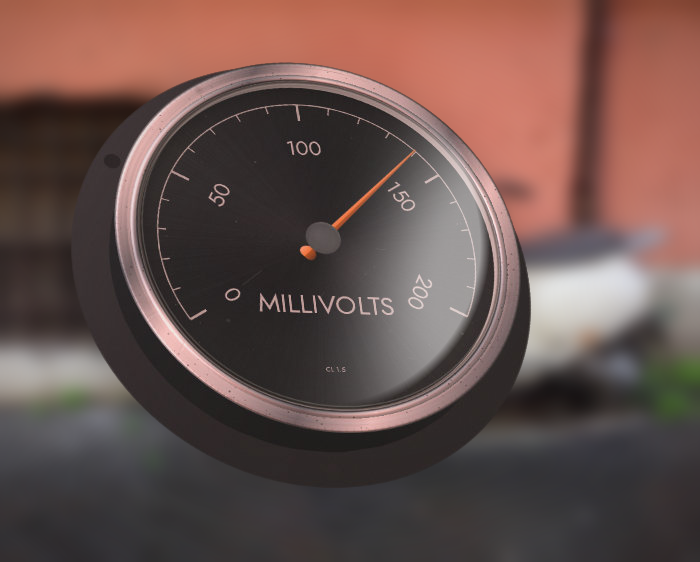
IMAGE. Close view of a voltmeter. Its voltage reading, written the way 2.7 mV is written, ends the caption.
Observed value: 140 mV
